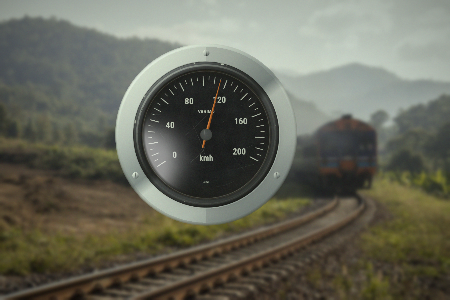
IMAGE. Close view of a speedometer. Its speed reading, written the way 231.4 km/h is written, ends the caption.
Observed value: 115 km/h
